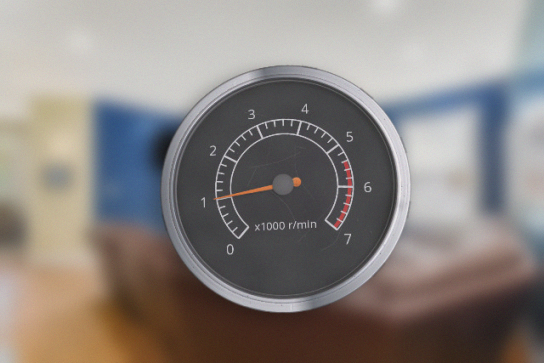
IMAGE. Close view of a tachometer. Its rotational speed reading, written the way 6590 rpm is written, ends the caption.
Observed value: 1000 rpm
